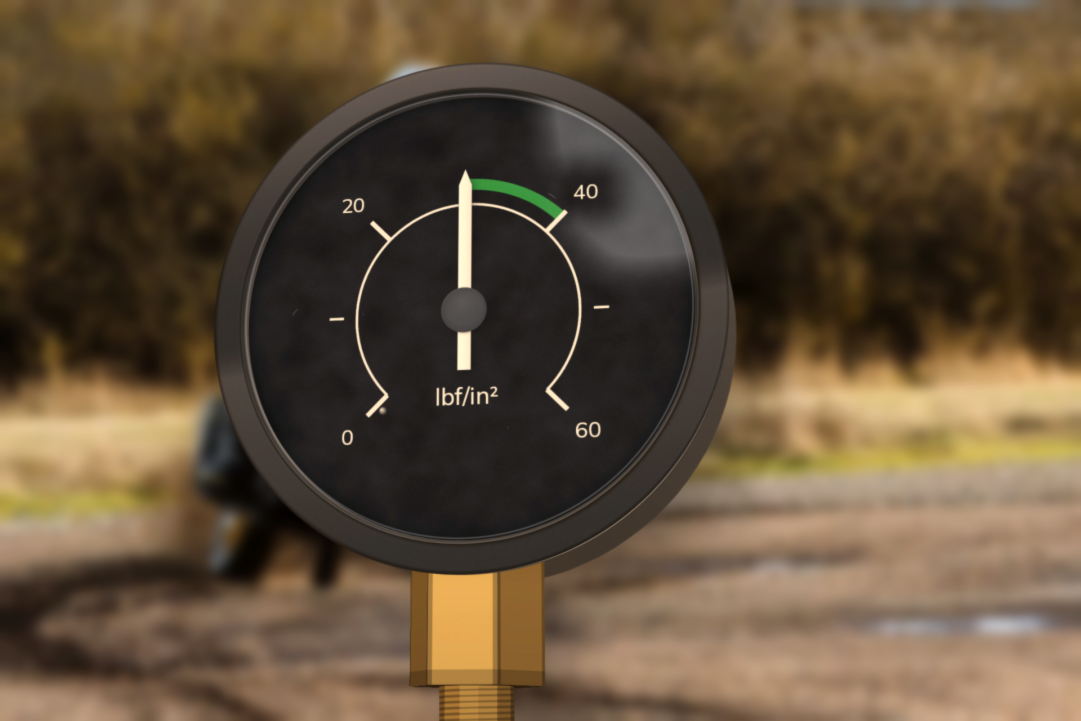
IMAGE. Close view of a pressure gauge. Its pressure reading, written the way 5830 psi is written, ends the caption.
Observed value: 30 psi
